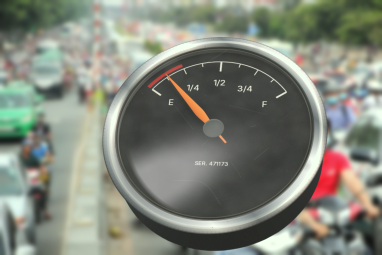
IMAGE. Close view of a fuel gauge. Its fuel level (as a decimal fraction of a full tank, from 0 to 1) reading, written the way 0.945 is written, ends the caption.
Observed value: 0.125
